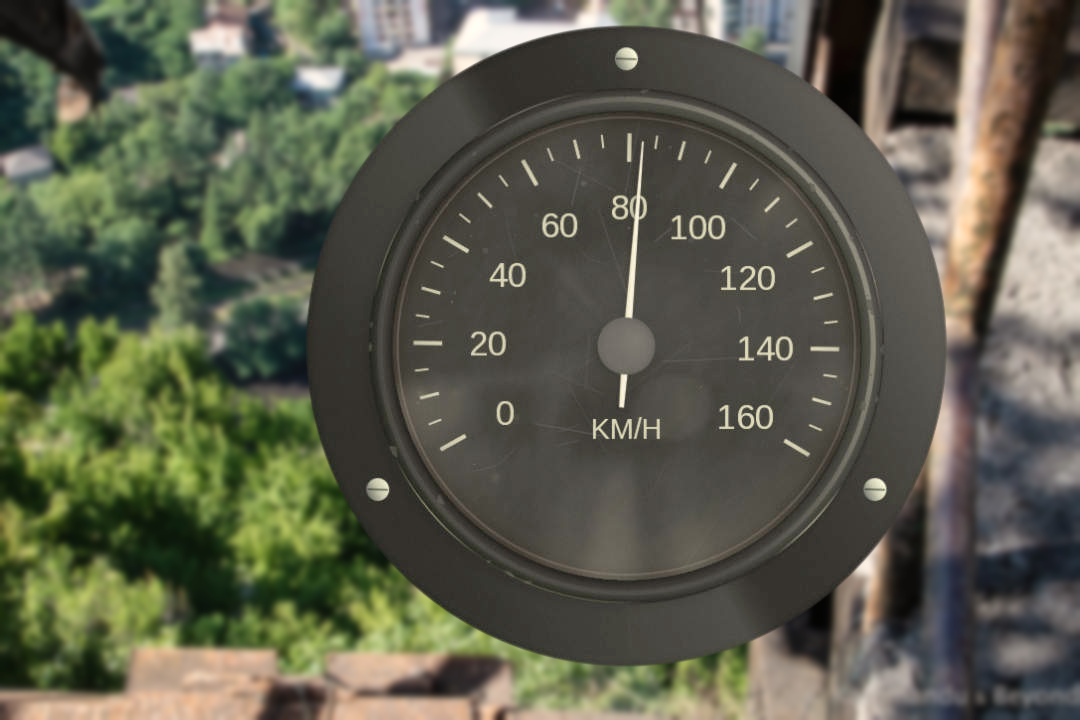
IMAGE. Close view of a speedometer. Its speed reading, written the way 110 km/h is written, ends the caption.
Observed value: 82.5 km/h
